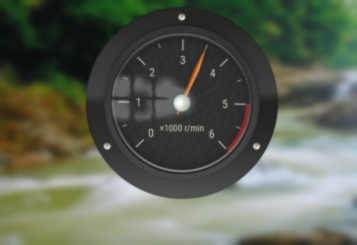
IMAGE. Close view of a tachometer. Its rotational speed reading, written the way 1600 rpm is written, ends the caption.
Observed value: 3500 rpm
